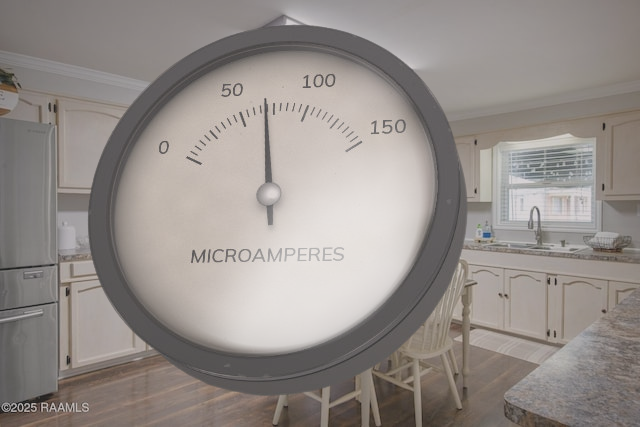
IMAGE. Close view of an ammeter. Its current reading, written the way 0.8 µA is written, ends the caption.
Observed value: 70 µA
